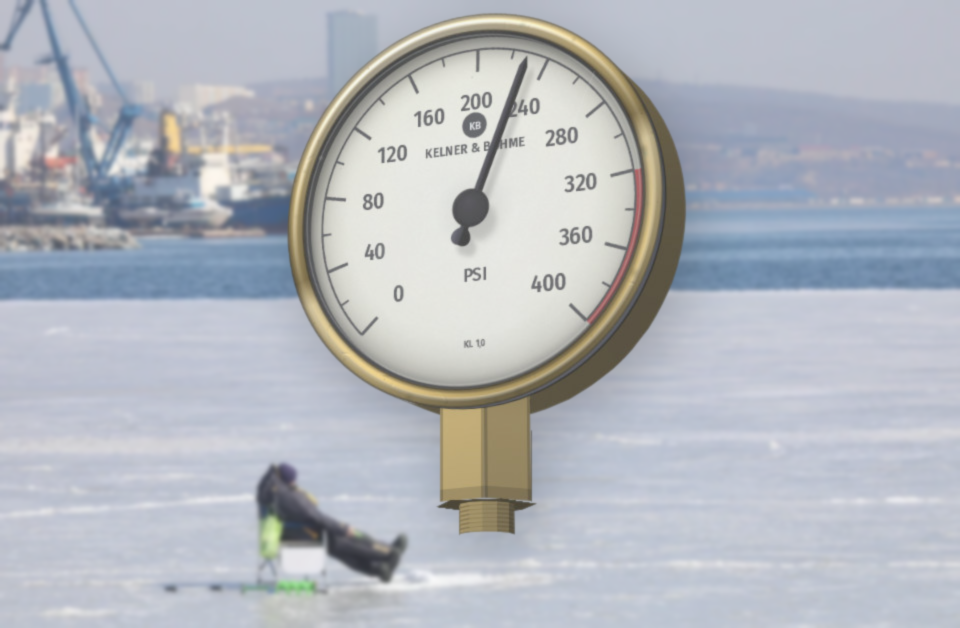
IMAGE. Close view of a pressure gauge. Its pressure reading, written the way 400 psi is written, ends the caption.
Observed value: 230 psi
